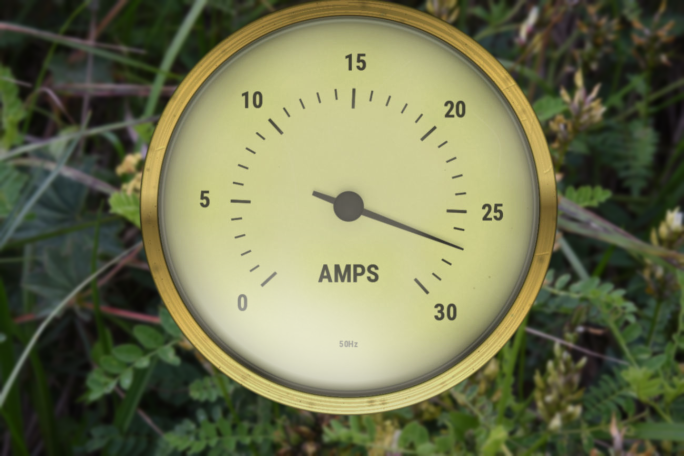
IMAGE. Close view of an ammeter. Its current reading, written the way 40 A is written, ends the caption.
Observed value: 27 A
